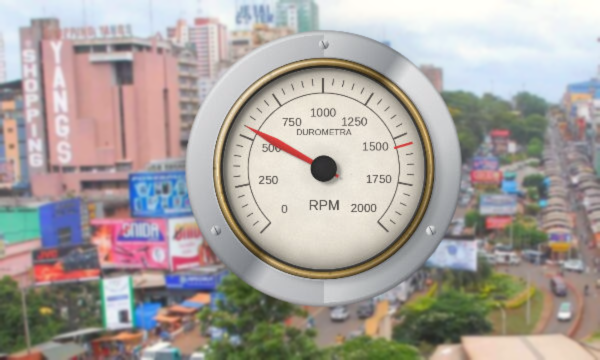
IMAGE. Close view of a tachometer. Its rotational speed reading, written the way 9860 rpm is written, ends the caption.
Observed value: 550 rpm
